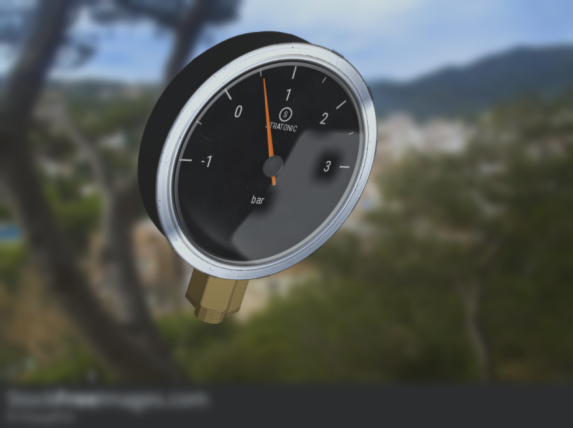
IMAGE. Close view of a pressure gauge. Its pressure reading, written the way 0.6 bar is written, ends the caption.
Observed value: 0.5 bar
